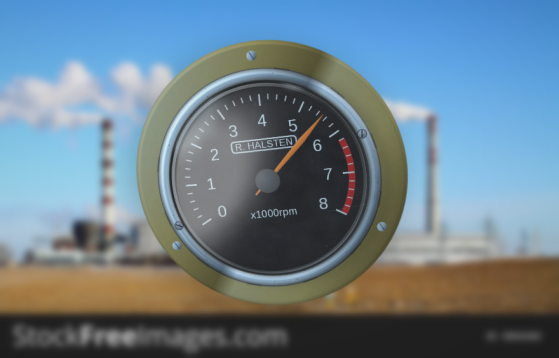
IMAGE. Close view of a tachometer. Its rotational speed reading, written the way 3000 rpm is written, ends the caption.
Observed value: 5500 rpm
